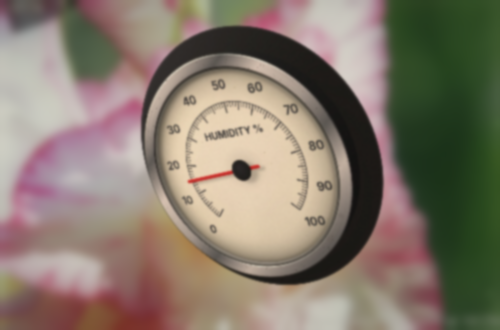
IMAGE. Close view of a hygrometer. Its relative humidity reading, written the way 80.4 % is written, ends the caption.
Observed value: 15 %
